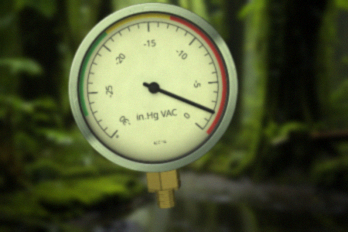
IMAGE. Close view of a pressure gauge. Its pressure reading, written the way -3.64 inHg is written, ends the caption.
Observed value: -2 inHg
